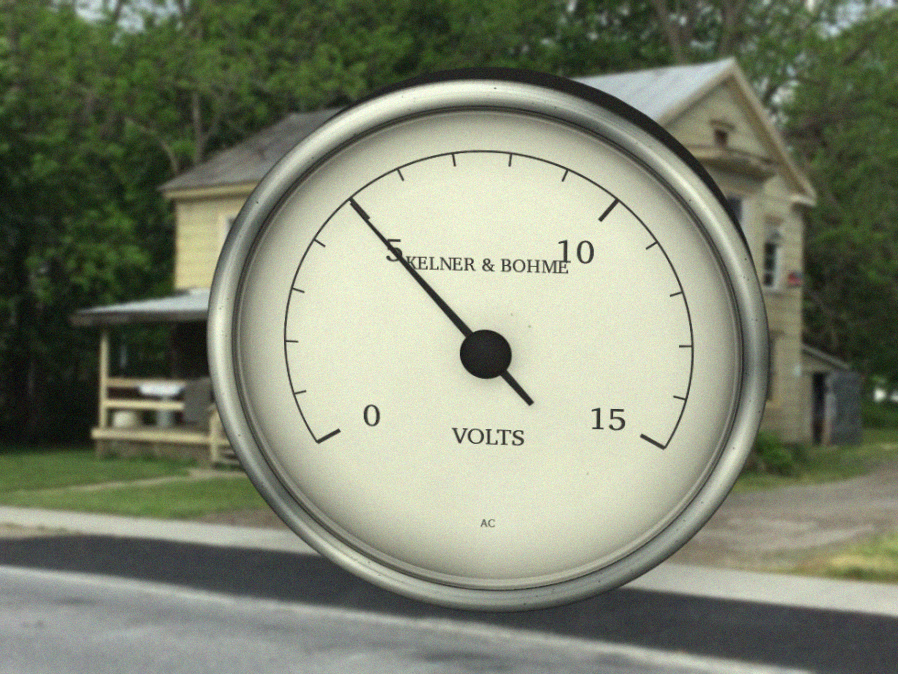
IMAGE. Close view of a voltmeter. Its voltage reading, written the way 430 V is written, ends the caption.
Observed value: 5 V
